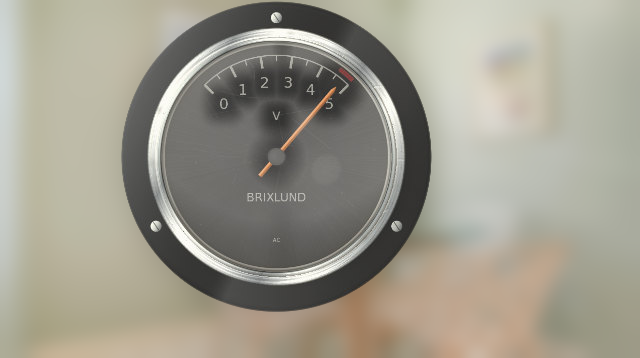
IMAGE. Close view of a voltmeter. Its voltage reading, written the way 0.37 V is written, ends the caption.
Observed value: 4.75 V
